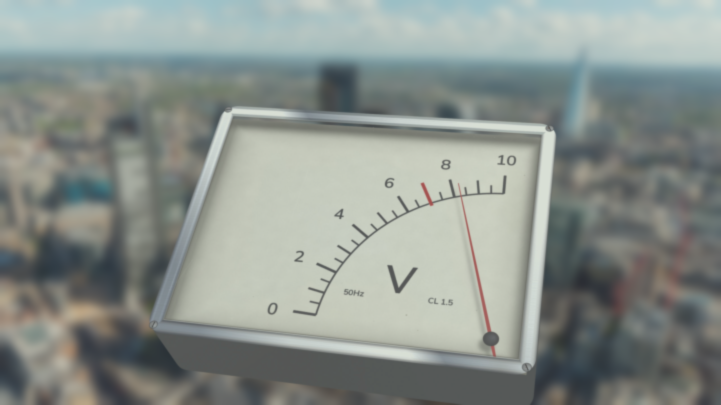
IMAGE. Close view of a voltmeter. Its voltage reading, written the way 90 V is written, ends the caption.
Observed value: 8.25 V
